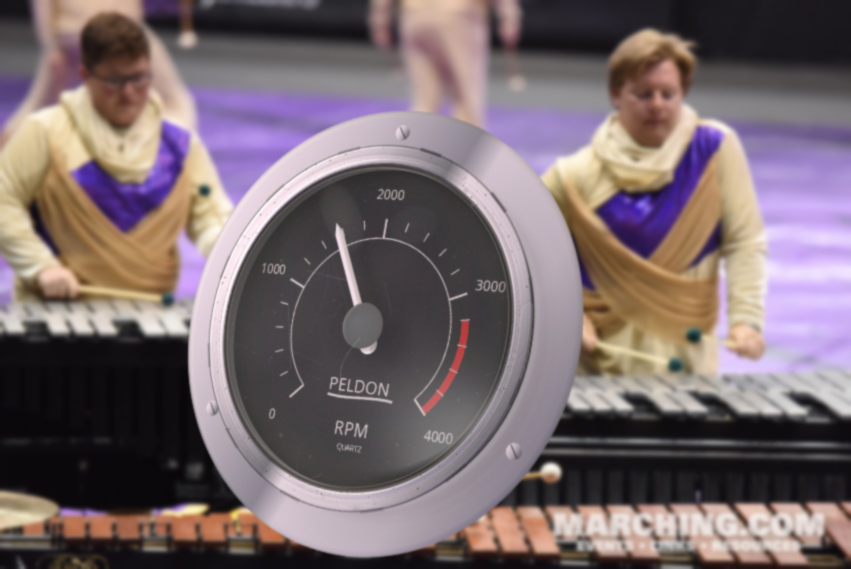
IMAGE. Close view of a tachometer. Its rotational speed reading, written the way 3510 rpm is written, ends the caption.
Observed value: 1600 rpm
